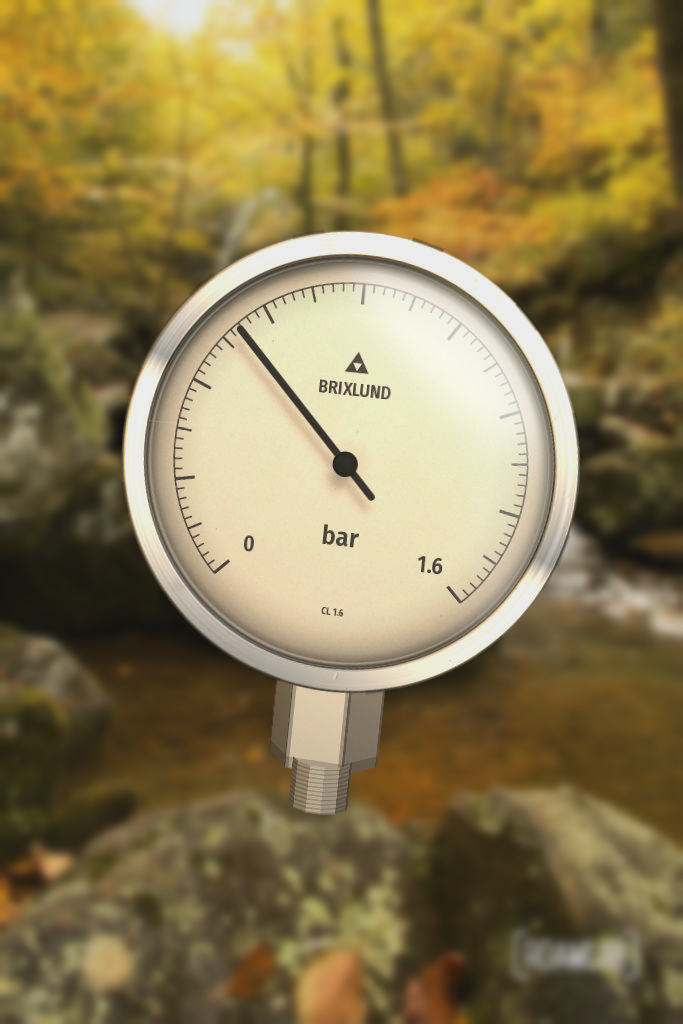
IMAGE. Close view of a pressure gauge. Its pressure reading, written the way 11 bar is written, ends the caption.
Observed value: 0.54 bar
